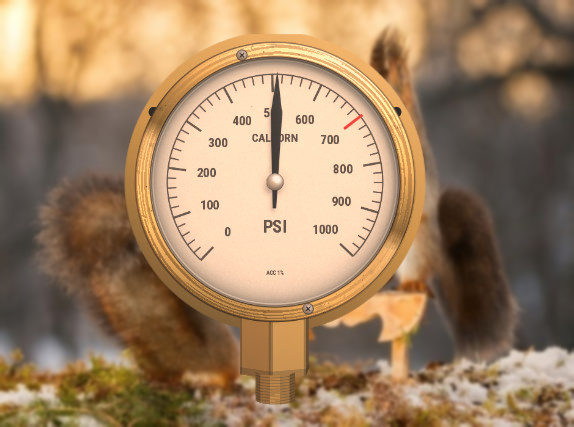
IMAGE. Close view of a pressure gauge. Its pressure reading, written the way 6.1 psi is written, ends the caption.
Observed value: 510 psi
